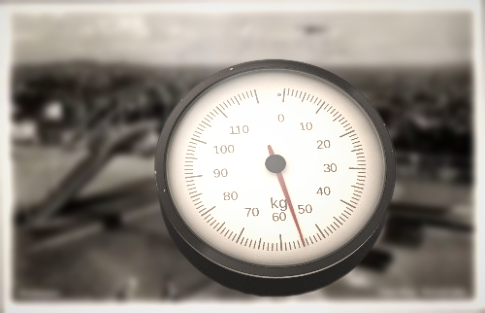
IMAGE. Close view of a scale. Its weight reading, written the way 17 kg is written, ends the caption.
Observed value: 55 kg
